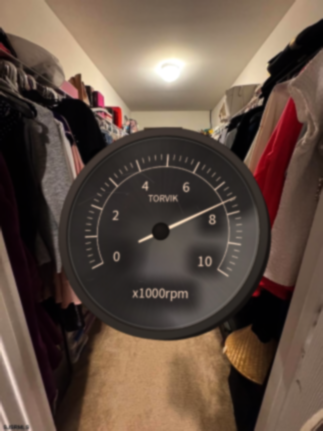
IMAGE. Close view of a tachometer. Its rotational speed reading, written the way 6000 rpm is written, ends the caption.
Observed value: 7600 rpm
